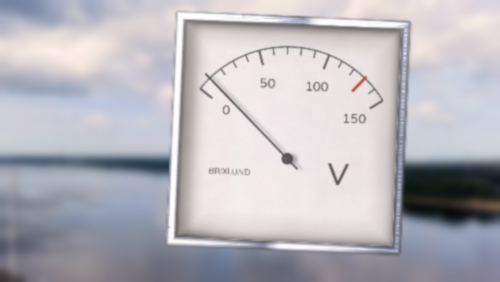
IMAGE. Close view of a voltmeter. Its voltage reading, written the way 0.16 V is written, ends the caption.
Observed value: 10 V
